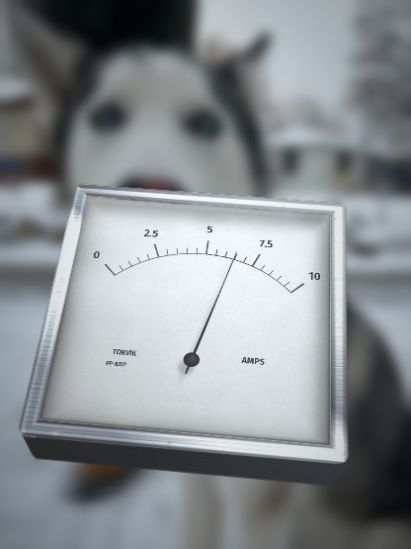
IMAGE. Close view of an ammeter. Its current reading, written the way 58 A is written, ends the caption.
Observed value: 6.5 A
